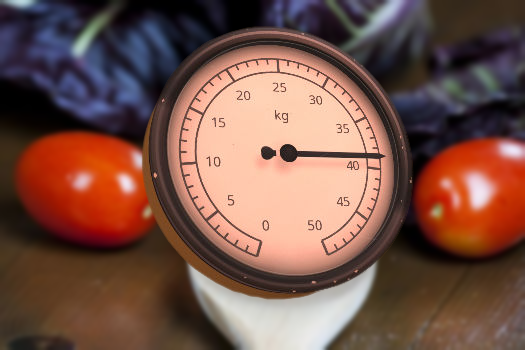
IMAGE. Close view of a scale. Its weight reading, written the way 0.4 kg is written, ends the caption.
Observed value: 39 kg
